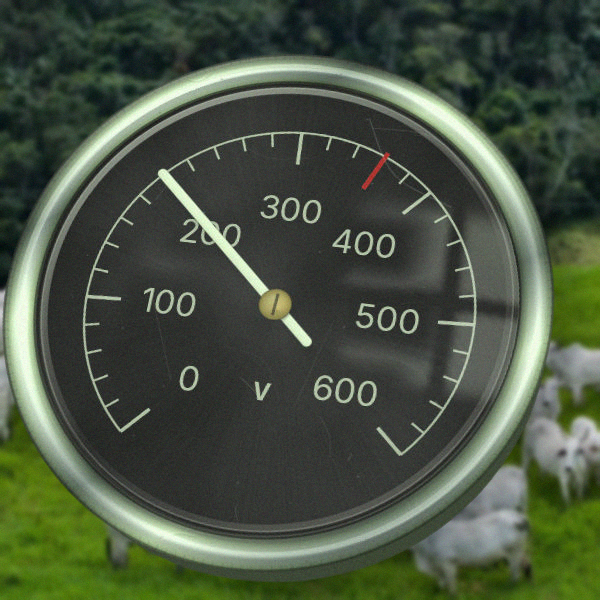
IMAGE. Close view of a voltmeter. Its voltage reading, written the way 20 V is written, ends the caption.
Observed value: 200 V
